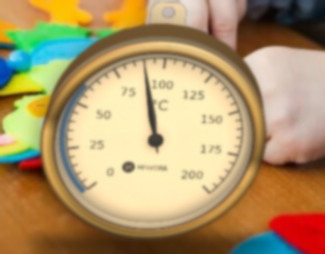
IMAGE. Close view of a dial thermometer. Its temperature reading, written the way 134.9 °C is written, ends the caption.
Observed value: 90 °C
